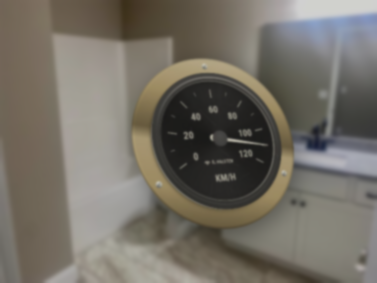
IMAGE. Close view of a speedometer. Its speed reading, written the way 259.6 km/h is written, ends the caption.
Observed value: 110 km/h
